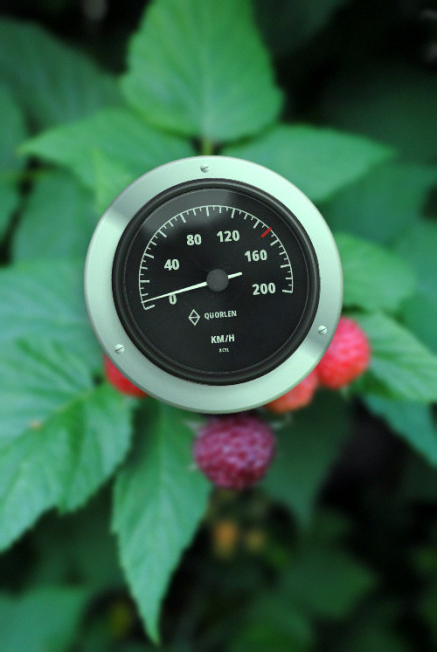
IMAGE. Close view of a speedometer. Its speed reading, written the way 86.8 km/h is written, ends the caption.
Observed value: 5 km/h
